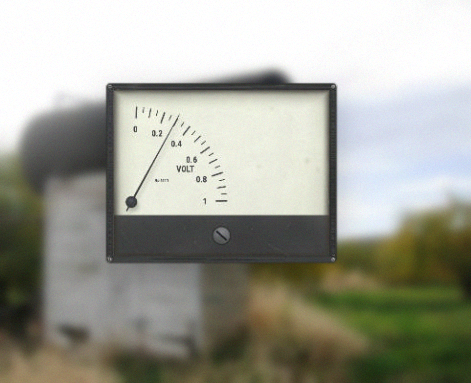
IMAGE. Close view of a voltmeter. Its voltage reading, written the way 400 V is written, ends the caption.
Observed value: 0.3 V
